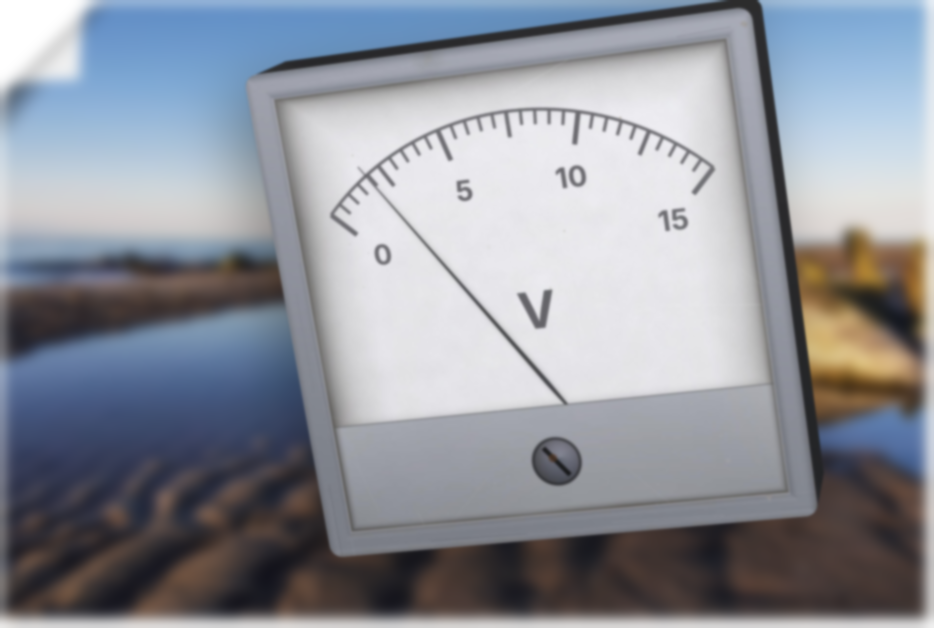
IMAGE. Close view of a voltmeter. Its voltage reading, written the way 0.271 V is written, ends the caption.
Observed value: 2 V
